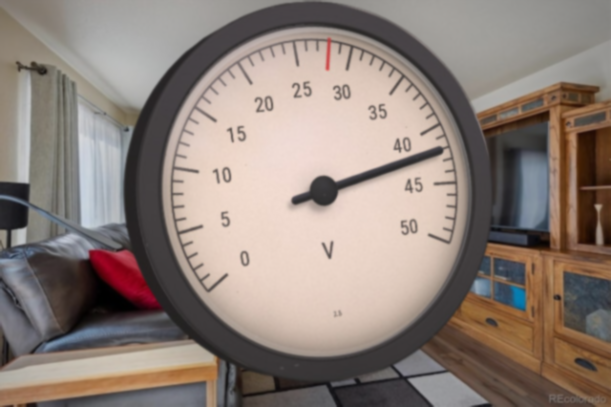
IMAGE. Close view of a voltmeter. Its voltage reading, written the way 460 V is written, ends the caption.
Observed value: 42 V
